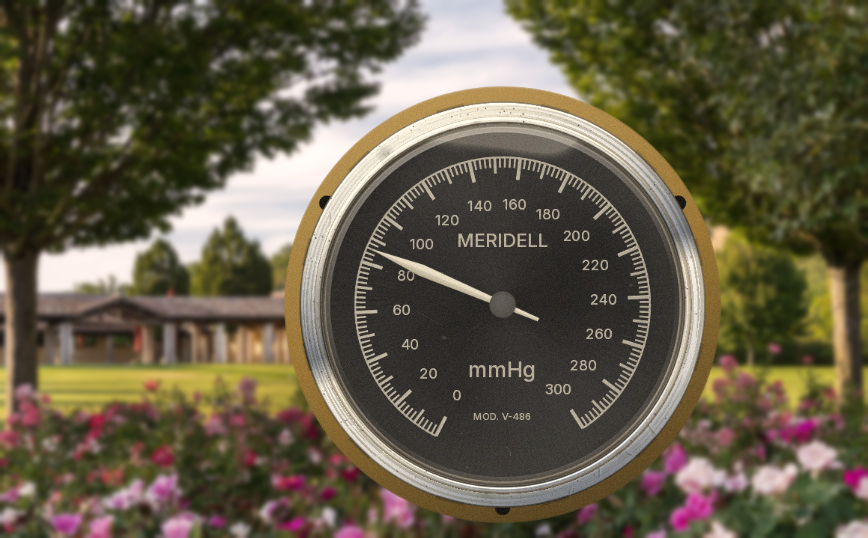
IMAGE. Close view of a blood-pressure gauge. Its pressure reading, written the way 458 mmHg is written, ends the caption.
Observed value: 86 mmHg
